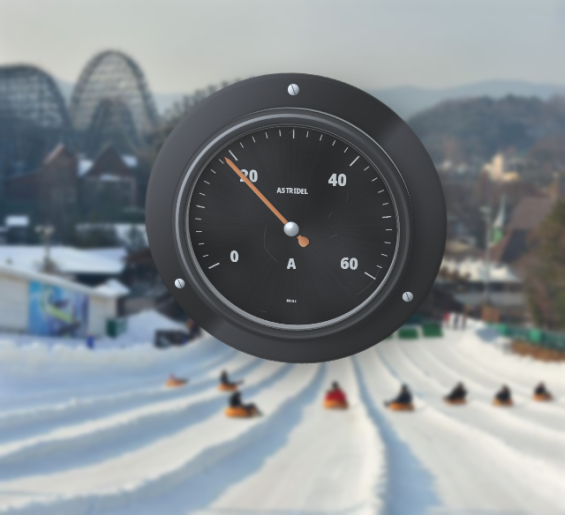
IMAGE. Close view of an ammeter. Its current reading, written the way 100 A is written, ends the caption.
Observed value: 19 A
